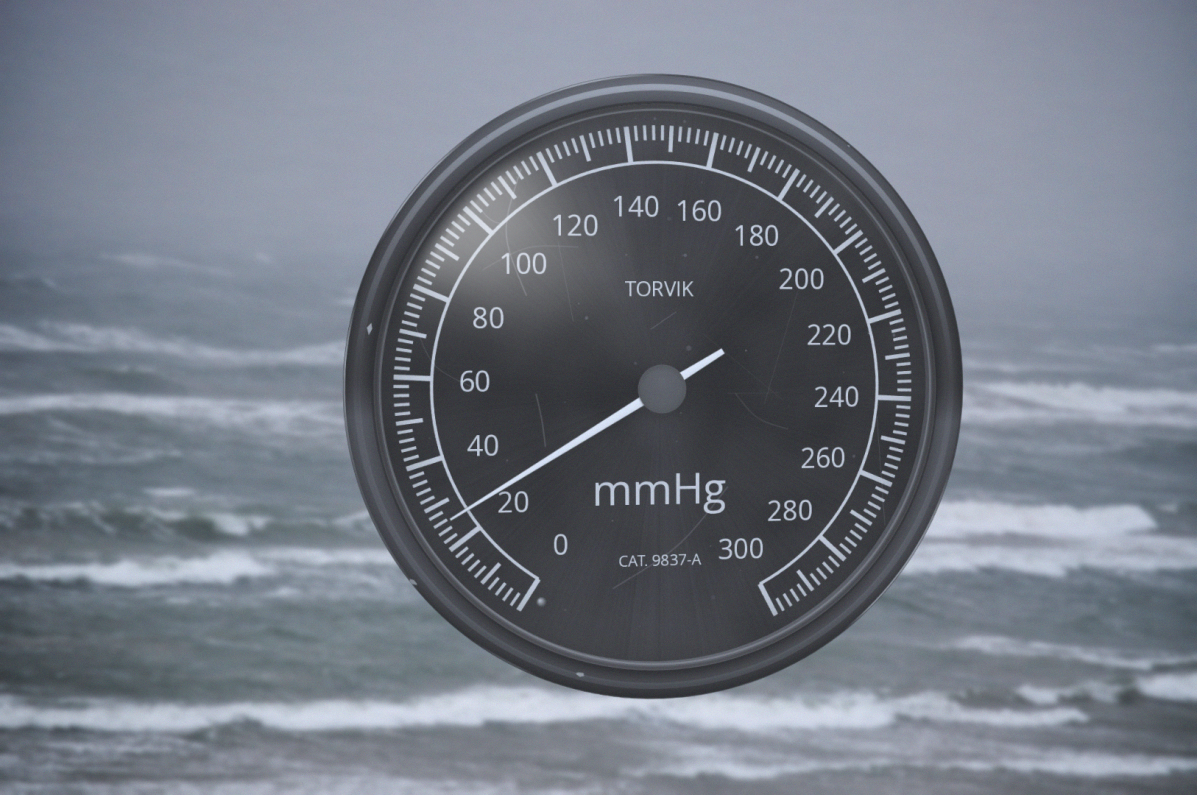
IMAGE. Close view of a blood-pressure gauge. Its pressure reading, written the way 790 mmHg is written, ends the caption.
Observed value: 26 mmHg
